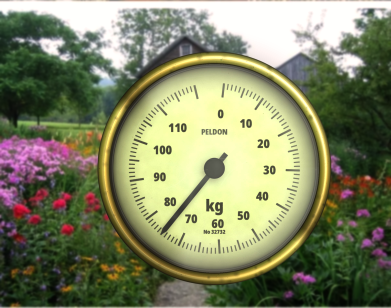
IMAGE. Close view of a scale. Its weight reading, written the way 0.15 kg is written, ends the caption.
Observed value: 75 kg
